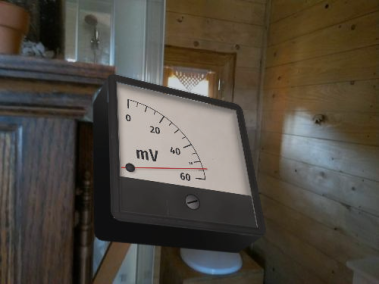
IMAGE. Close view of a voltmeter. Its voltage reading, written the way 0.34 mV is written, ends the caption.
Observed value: 55 mV
